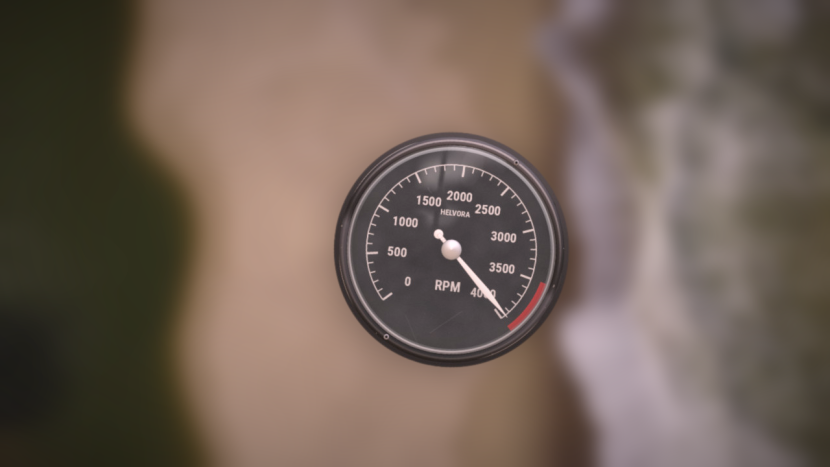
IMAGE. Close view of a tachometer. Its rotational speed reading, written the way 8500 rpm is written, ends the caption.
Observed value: 3950 rpm
